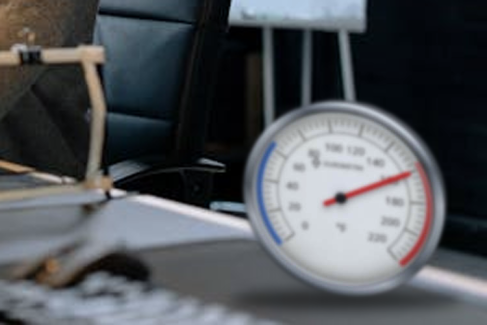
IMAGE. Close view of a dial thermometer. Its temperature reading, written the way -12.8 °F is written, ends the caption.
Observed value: 160 °F
